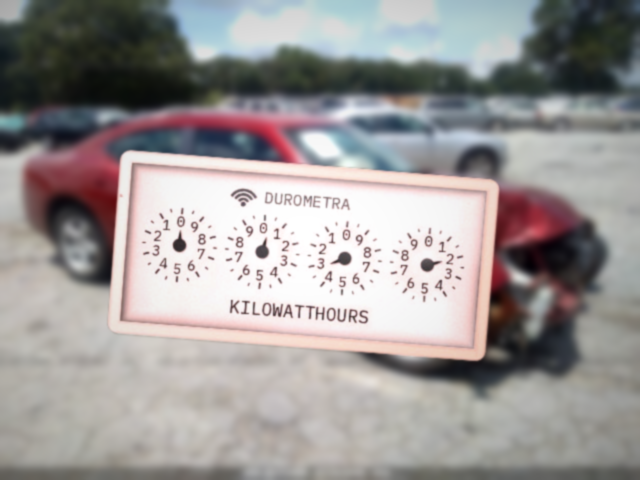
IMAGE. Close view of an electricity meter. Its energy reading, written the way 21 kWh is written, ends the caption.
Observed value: 32 kWh
